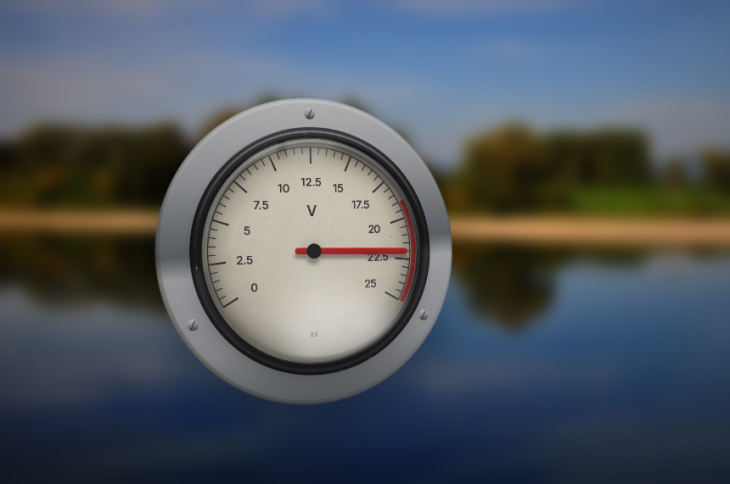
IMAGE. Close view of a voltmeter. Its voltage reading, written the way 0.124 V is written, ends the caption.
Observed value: 22 V
